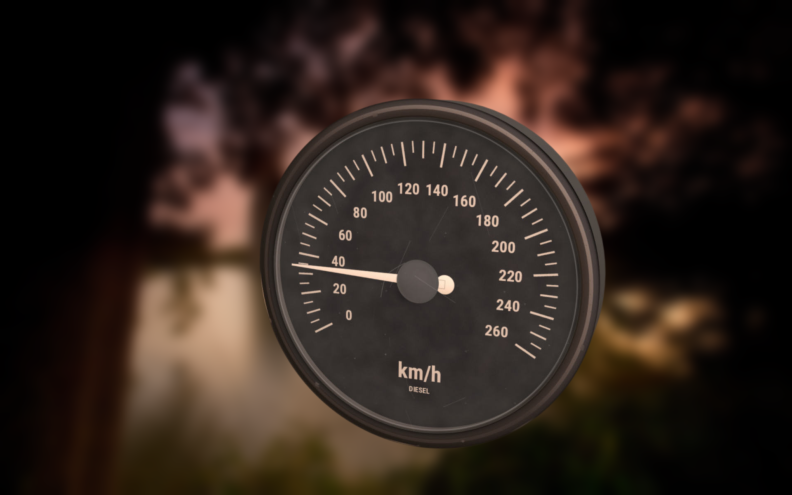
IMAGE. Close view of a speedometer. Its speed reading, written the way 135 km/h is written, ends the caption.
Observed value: 35 km/h
